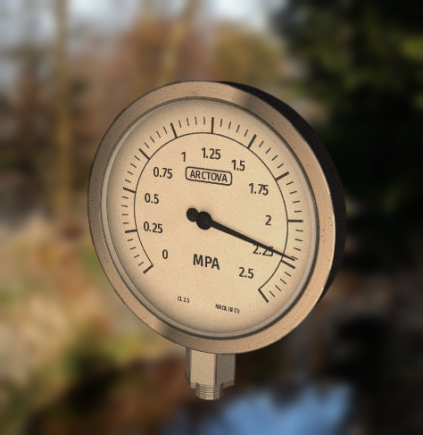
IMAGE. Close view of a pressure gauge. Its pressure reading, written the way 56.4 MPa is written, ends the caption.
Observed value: 2.2 MPa
